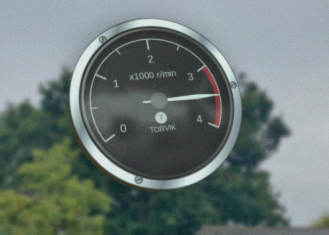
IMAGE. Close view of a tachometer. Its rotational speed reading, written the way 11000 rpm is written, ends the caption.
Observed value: 3500 rpm
